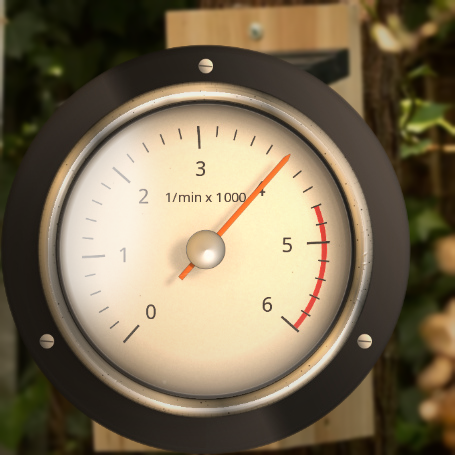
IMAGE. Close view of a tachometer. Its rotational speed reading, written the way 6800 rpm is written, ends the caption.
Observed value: 4000 rpm
